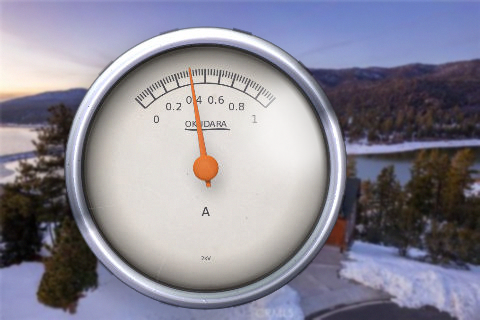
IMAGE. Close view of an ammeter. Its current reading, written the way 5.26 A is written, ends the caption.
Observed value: 0.4 A
